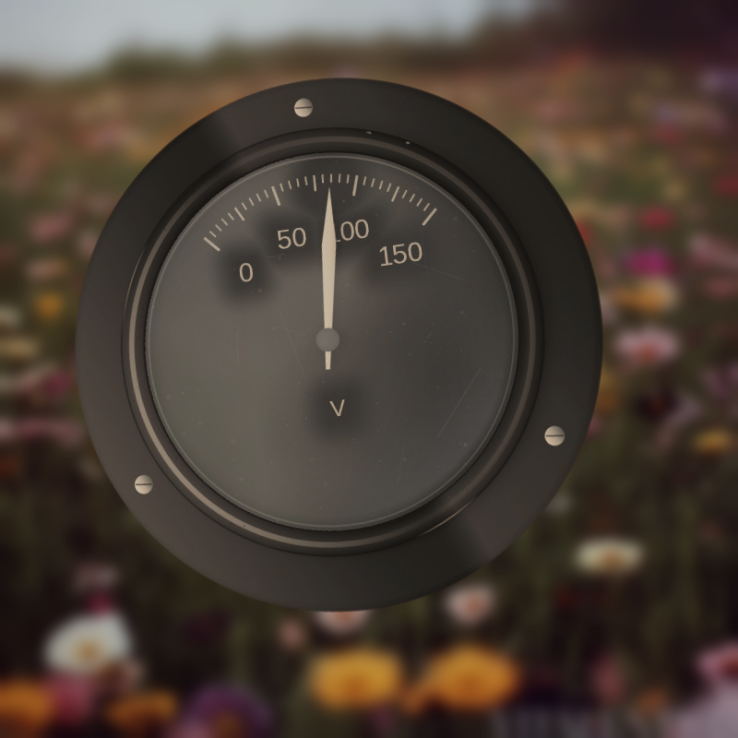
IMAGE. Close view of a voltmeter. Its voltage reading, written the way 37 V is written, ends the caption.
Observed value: 85 V
